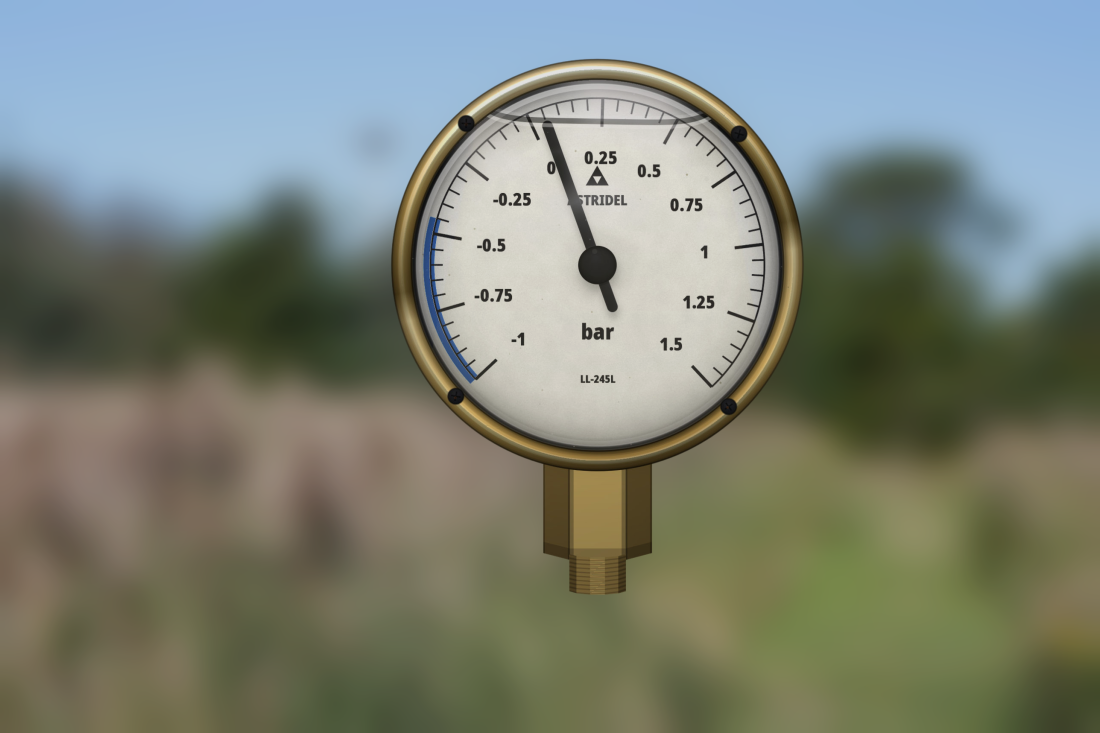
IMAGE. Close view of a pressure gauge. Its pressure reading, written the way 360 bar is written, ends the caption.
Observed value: 0.05 bar
